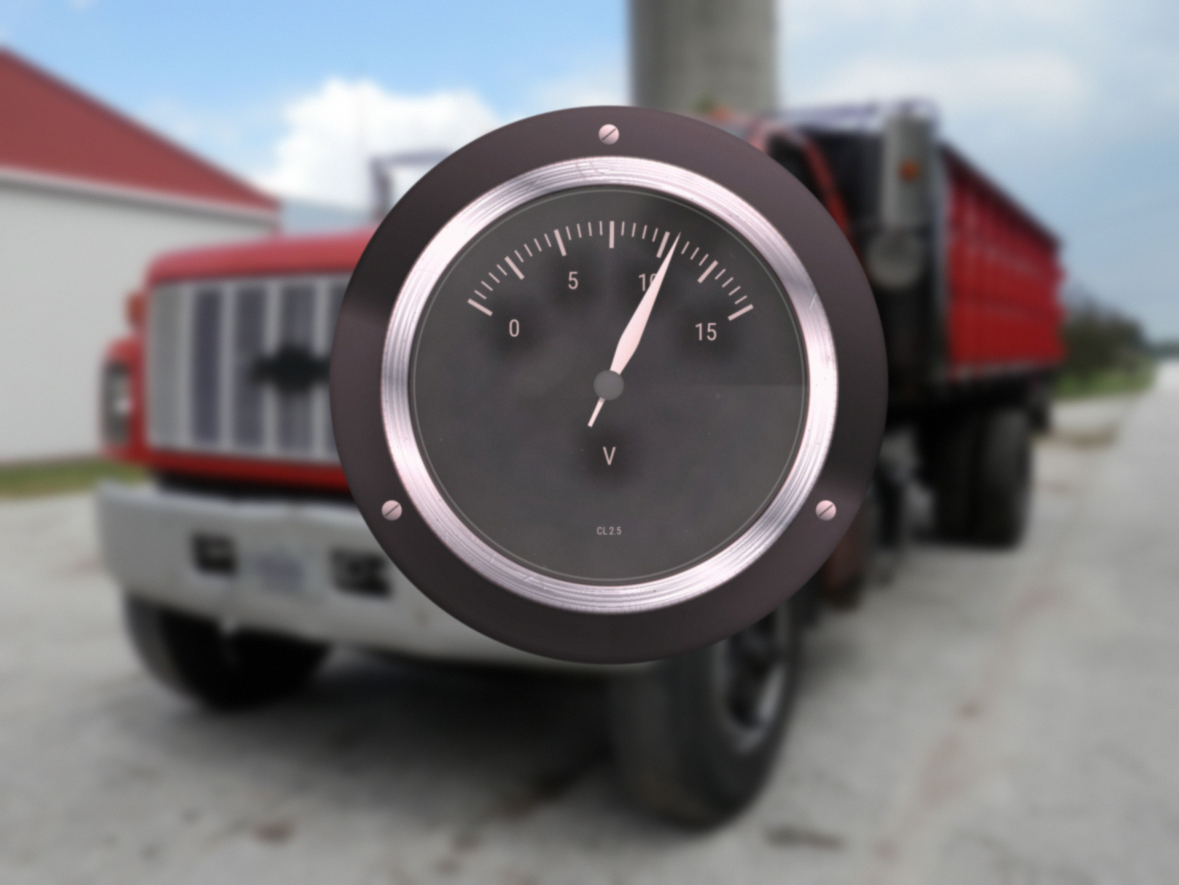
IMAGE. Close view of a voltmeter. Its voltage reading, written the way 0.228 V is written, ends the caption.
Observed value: 10.5 V
